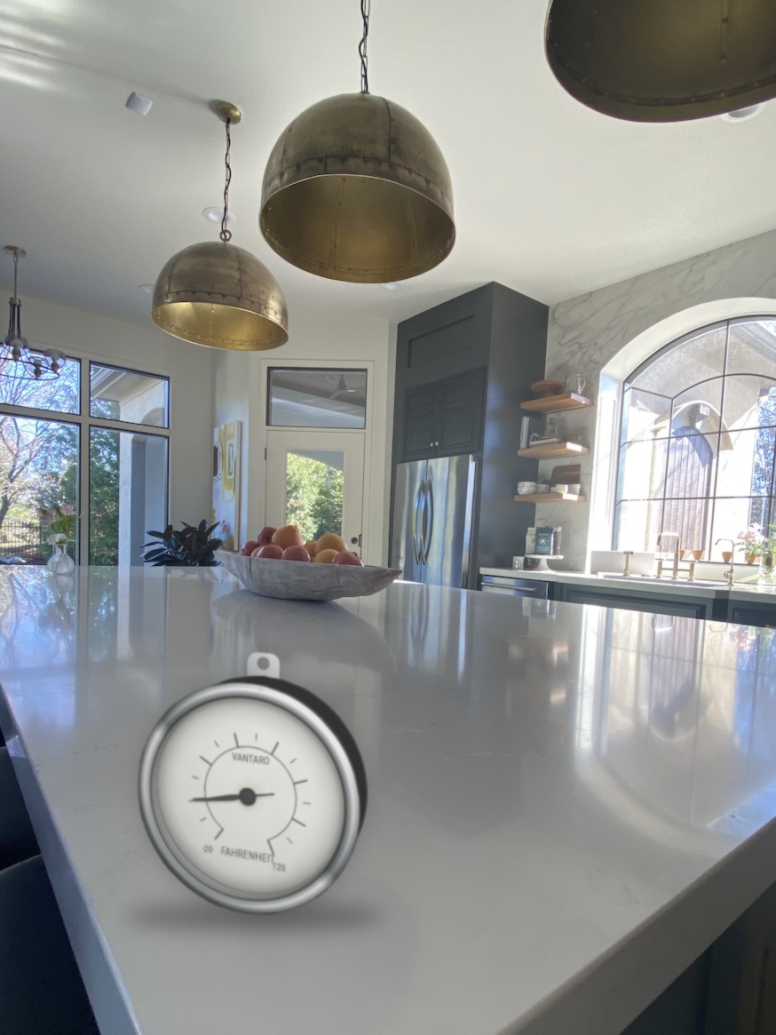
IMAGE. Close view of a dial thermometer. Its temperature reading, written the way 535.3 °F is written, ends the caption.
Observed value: 0 °F
